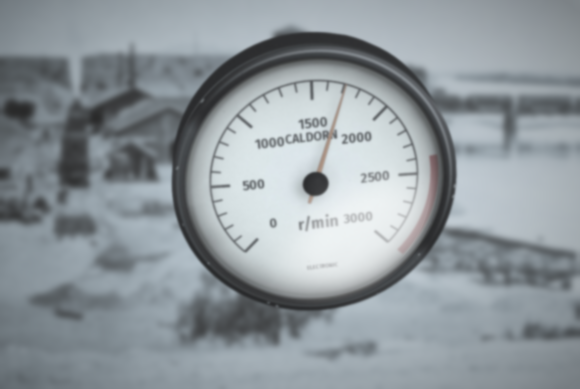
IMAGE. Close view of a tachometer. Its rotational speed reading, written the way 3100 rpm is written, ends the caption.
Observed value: 1700 rpm
